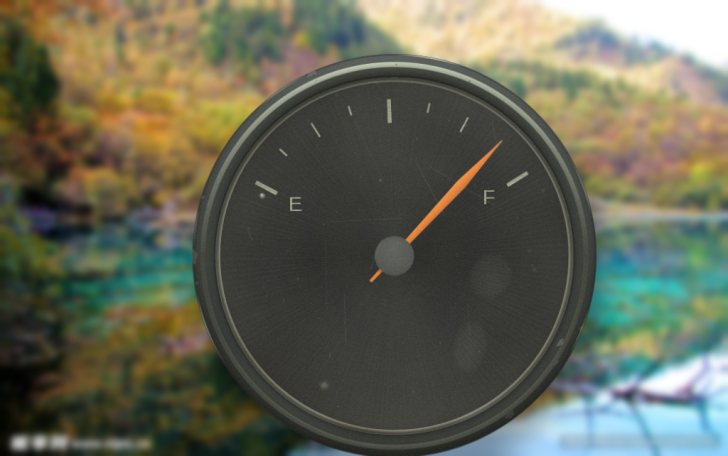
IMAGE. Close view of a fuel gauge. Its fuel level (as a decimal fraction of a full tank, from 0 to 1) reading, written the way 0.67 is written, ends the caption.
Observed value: 0.875
